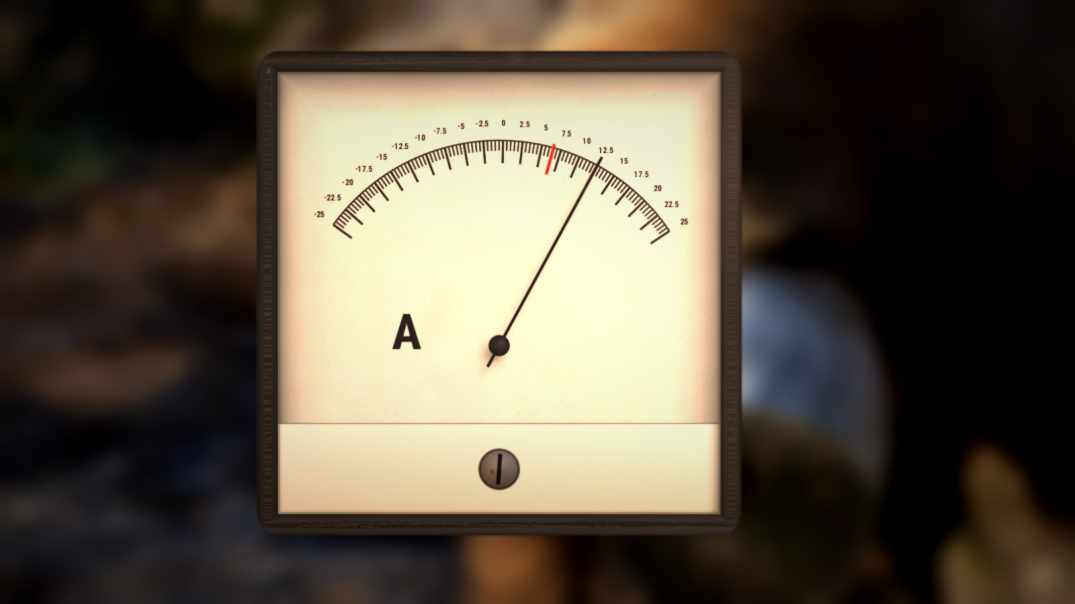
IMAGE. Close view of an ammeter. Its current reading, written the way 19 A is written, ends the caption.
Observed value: 12.5 A
